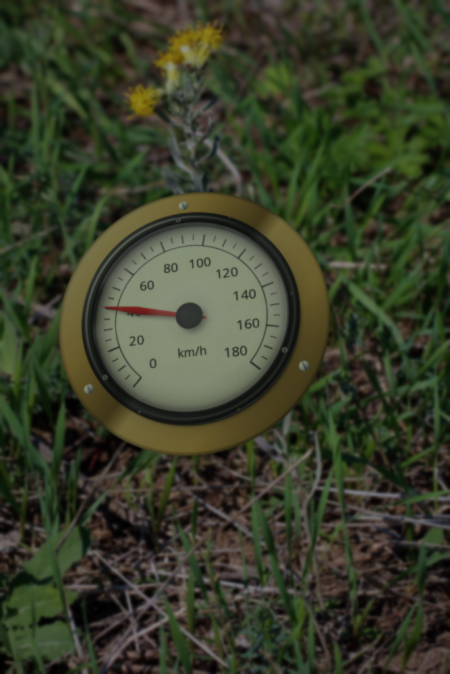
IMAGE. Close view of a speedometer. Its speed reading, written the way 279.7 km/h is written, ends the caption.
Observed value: 40 km/h
